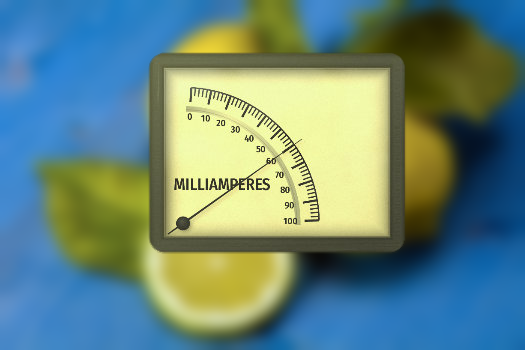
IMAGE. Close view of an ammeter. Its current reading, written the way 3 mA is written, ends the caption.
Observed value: 60 mA
